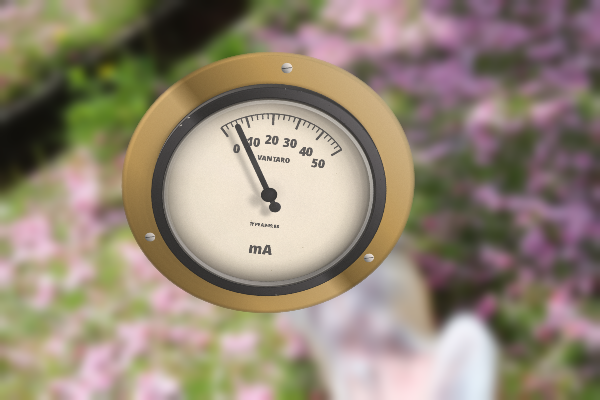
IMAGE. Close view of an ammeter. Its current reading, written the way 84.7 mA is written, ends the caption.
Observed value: 6 mA
